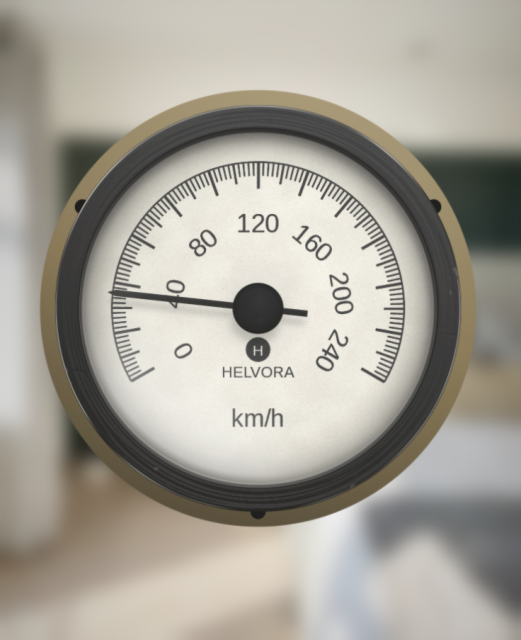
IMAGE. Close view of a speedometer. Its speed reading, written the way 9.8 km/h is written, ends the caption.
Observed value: 36 km/h
